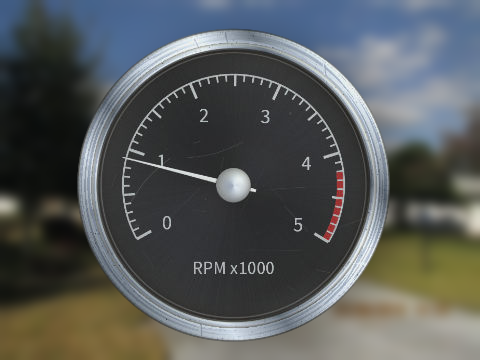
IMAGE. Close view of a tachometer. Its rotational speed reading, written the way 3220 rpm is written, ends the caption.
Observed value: 900 rpm
